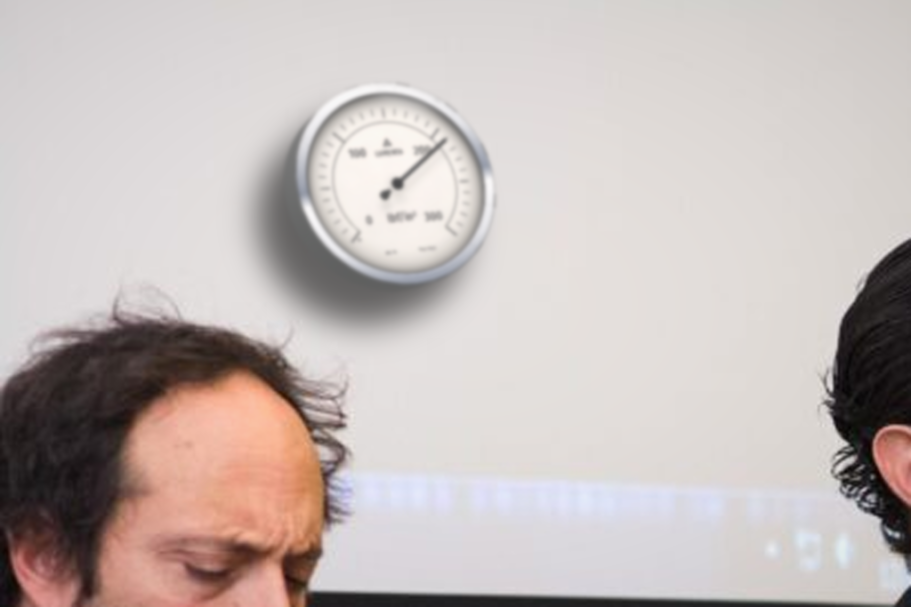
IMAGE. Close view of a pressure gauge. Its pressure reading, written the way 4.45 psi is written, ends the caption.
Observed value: 210 psi
